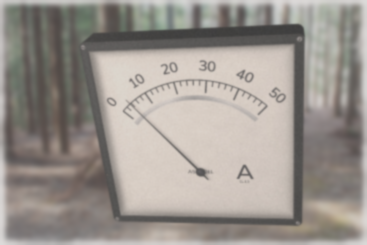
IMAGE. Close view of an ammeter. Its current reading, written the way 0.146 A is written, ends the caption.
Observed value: 4 A
